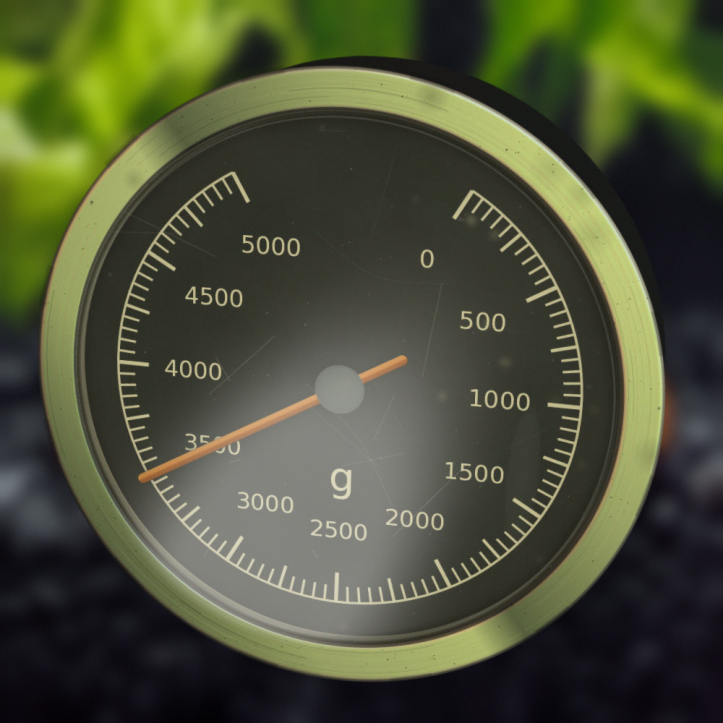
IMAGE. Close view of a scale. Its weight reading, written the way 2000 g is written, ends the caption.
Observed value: 3500 g
